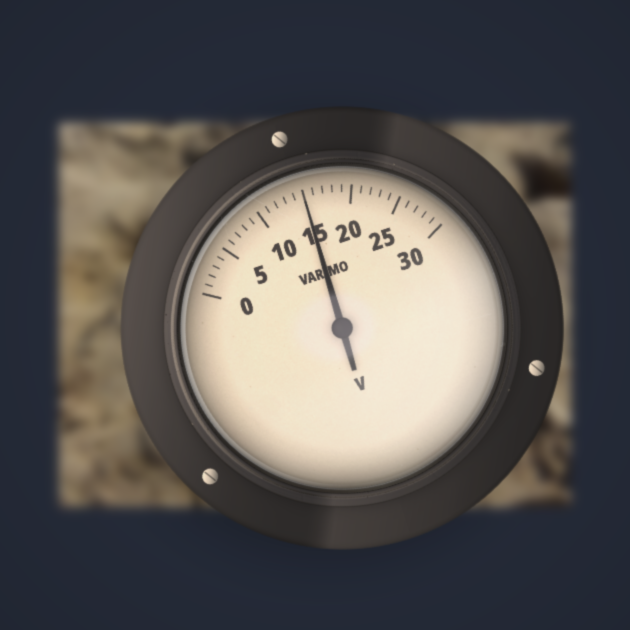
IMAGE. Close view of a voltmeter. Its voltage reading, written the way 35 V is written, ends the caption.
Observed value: 15 V
